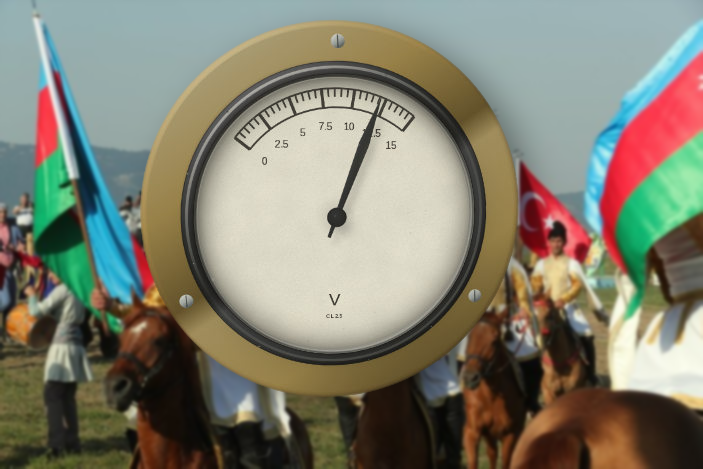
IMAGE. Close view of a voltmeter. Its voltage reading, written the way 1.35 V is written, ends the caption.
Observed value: 12 V
